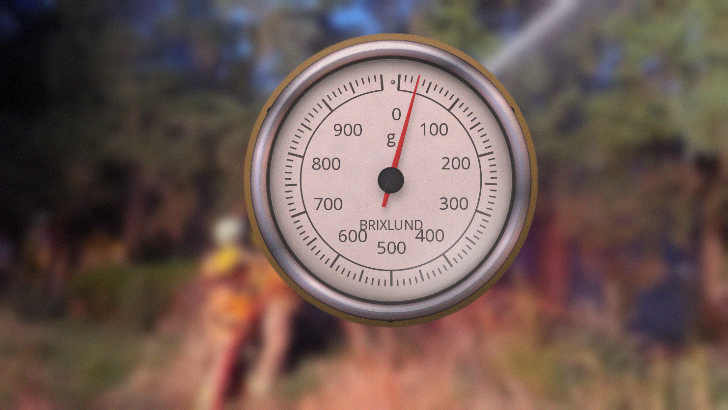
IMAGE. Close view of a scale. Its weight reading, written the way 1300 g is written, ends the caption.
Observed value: 30 g
